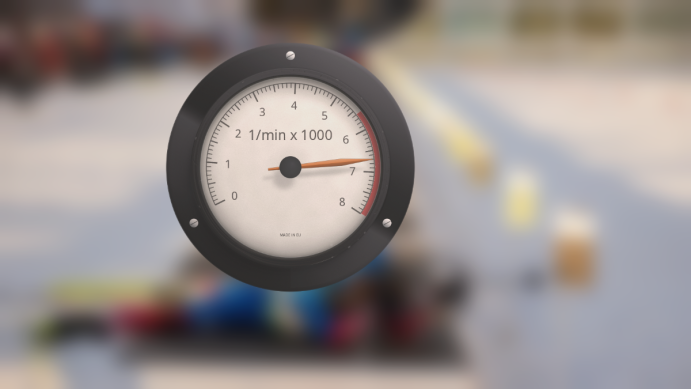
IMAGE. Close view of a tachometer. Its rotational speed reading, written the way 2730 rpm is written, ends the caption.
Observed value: 6700 rpm
